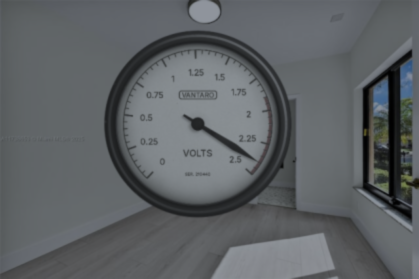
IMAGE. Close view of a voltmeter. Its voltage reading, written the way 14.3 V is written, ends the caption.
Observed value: 2.4 V
